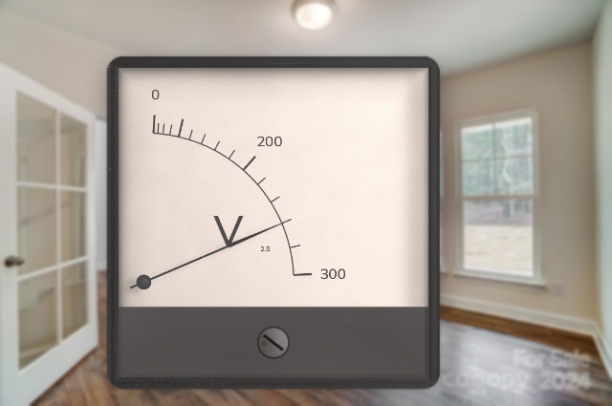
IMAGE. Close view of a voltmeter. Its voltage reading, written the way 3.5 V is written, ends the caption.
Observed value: 260 V
